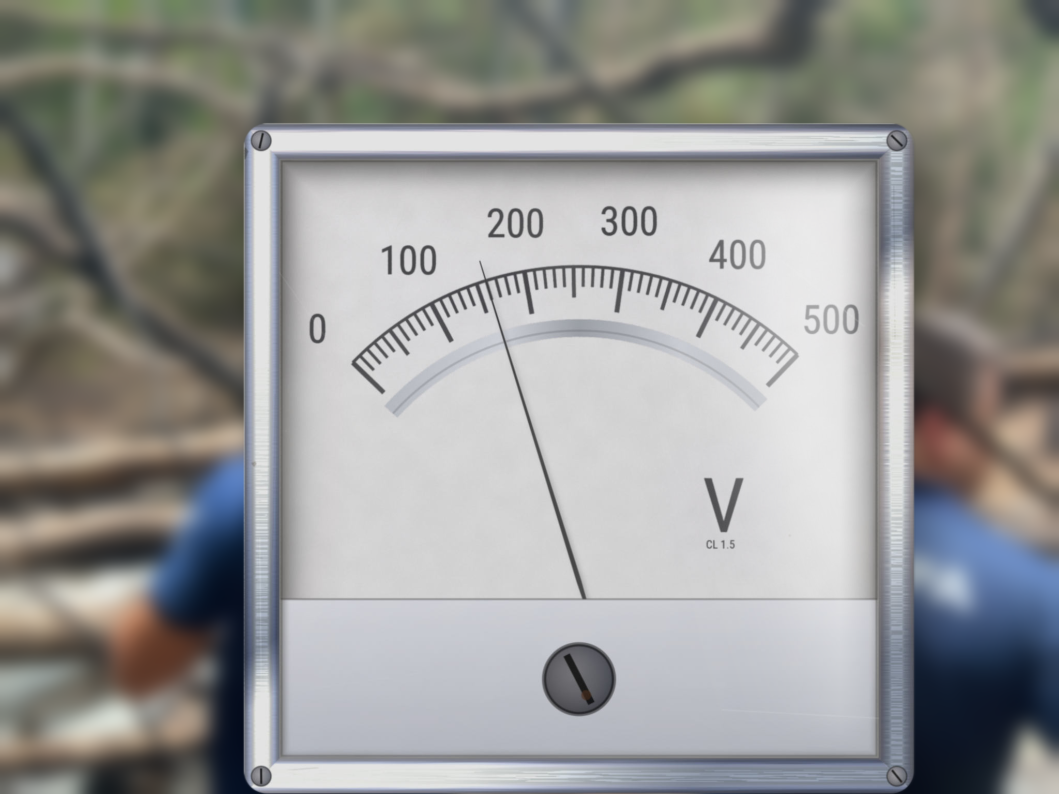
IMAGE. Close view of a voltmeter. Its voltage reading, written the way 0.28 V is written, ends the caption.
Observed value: 160 V
